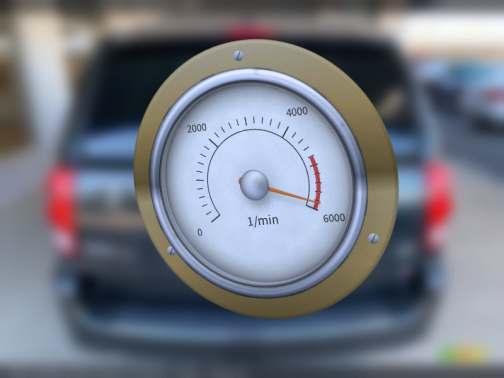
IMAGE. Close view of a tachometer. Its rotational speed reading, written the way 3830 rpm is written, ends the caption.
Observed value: 5800 rpm
